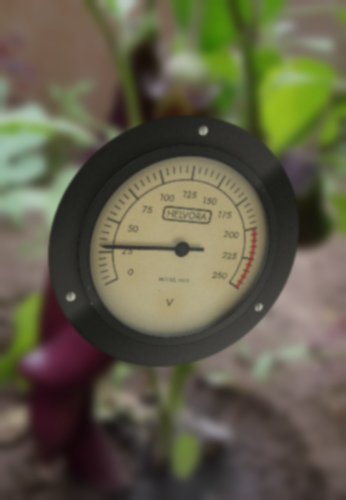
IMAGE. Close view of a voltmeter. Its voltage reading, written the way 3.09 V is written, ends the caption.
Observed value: 30 V
